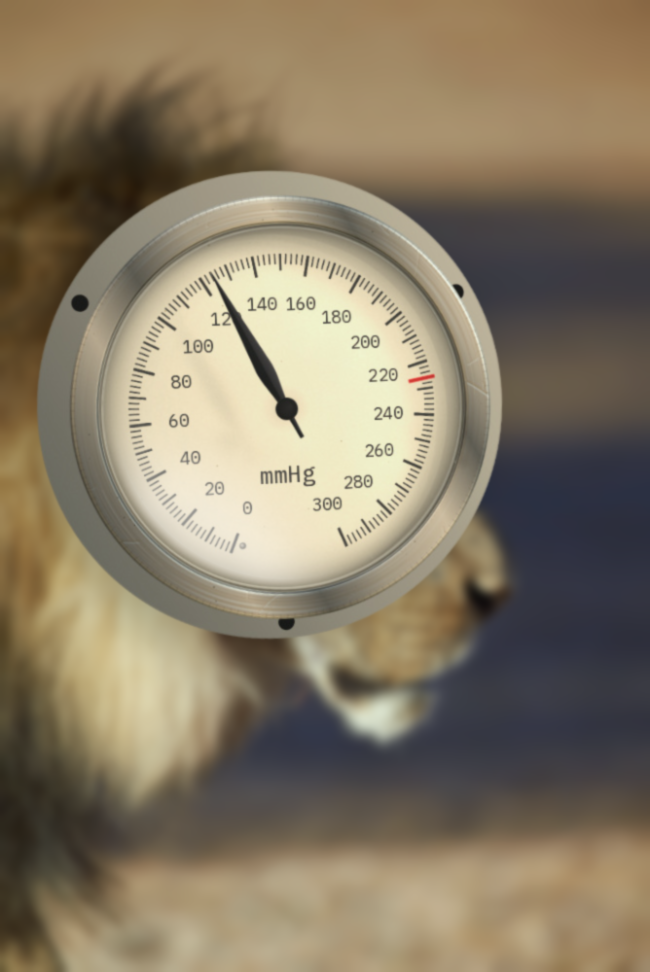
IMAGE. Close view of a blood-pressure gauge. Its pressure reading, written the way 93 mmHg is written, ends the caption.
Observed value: 124 mmHg
